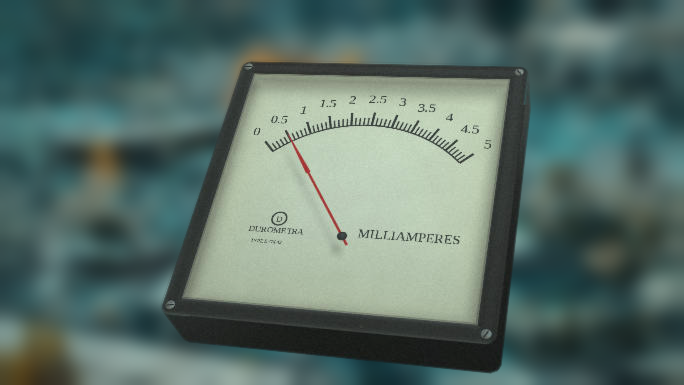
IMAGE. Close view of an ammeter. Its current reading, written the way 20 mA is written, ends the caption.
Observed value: 0.5 mA
